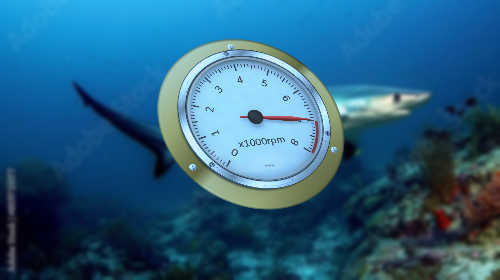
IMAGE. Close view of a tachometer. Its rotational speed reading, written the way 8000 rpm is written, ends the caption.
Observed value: 7000 rpm
